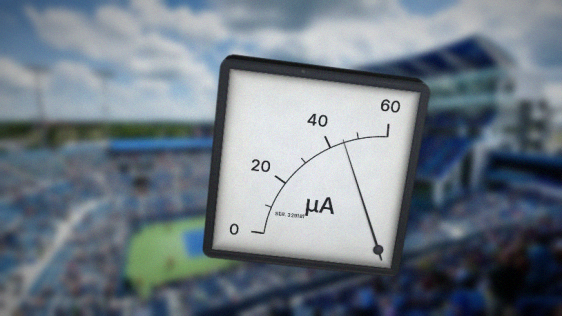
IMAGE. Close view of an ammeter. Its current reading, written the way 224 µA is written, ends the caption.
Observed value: 45 µA
